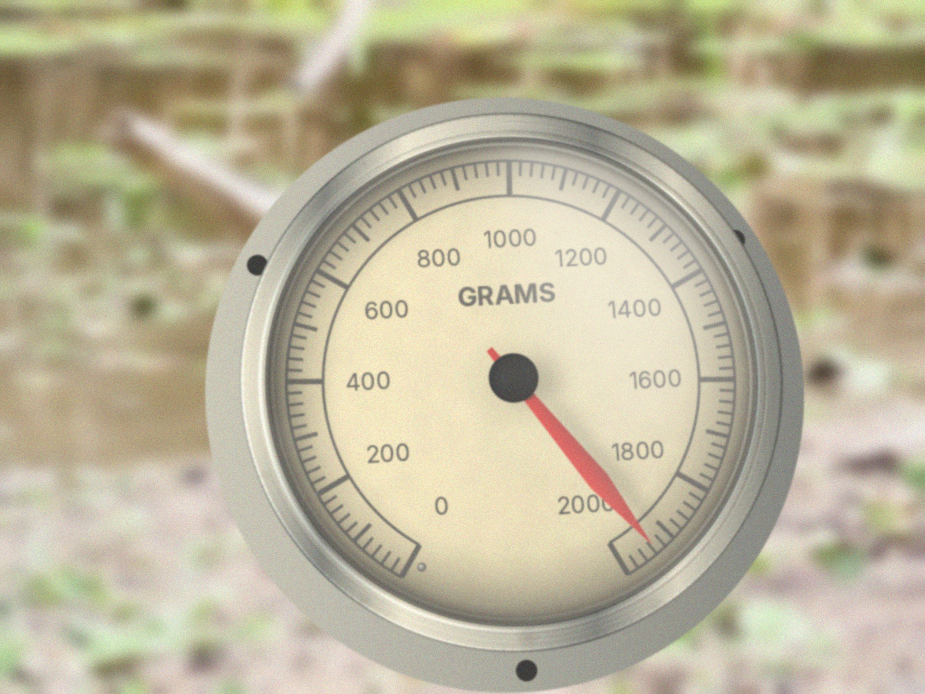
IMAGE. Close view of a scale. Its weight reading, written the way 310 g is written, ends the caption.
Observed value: 1940 g
